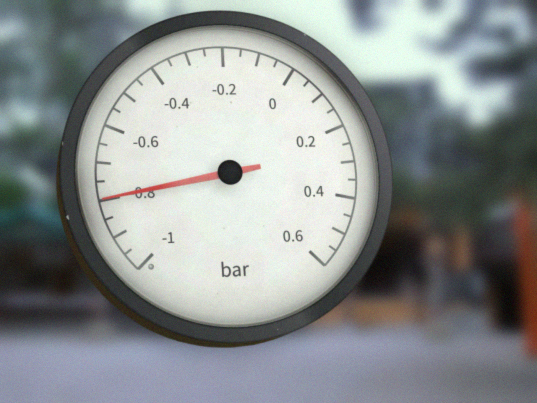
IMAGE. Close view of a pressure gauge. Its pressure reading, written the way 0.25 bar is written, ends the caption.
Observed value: -0.8 bar
